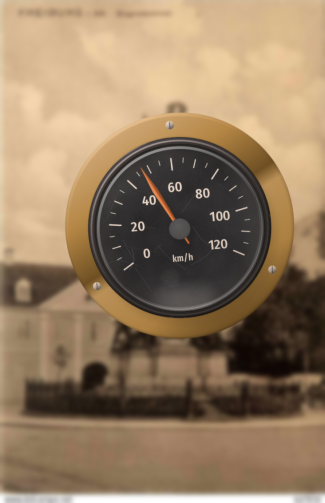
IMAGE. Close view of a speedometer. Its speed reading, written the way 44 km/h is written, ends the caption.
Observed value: 47.5 km/h
